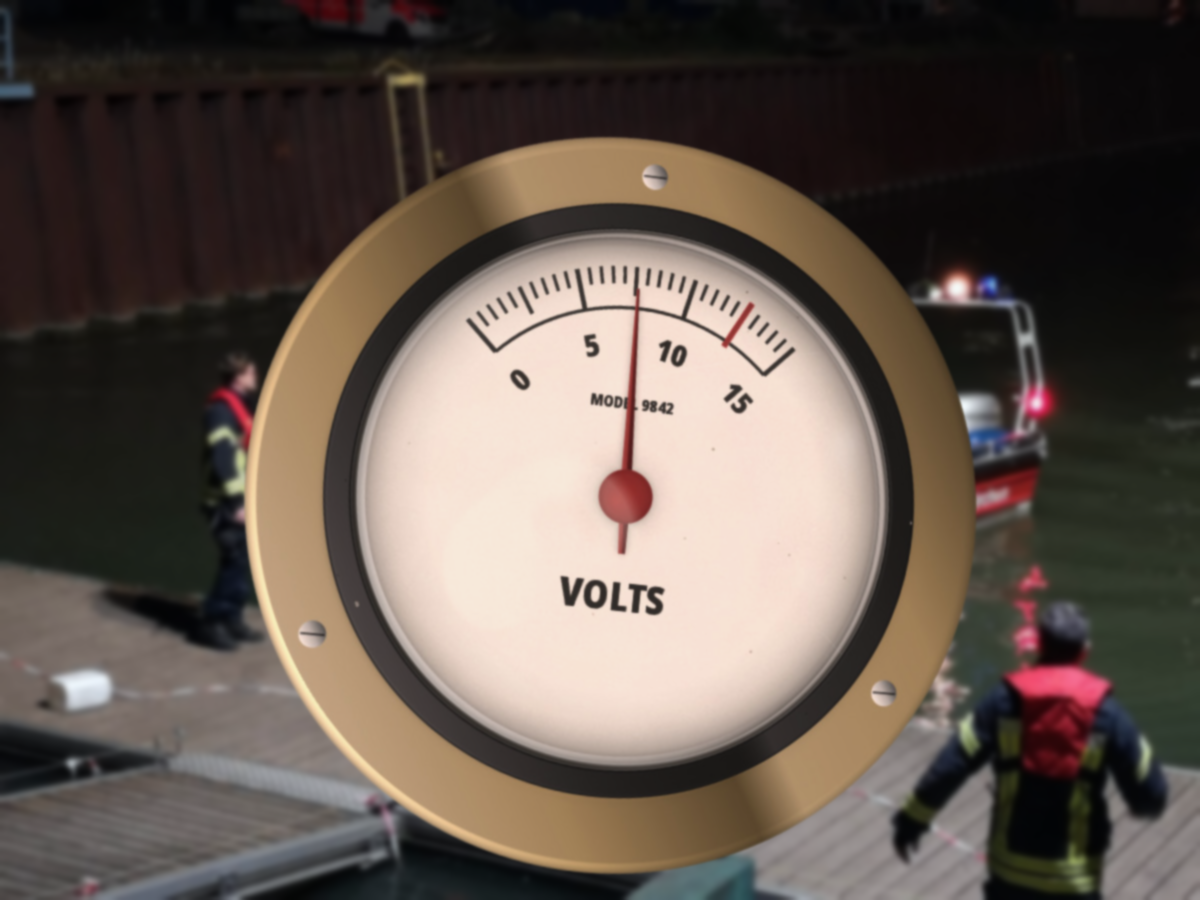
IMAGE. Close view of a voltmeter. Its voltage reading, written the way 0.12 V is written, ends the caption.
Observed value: 7.5 V
